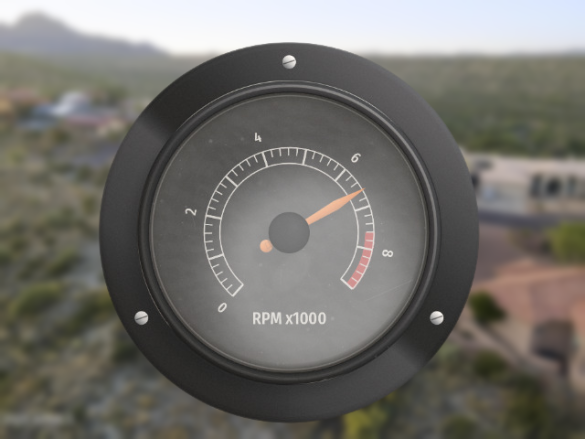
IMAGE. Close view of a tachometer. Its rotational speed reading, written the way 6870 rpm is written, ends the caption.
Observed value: 6600 rpm
